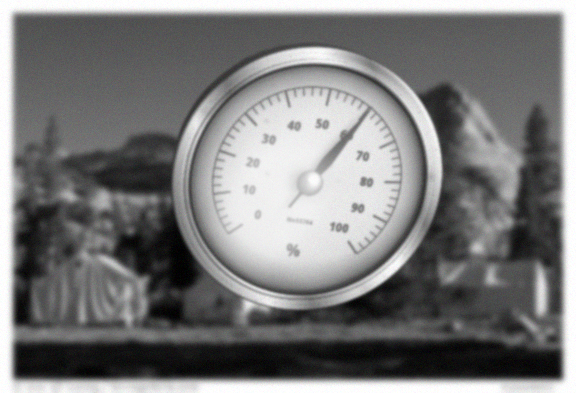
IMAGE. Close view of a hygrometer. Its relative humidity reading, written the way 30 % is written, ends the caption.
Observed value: 60 %
